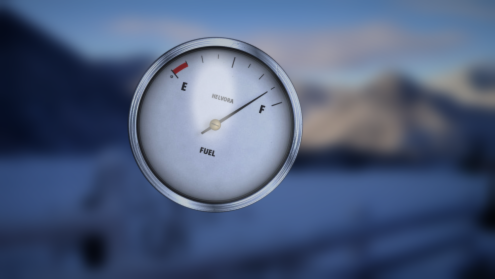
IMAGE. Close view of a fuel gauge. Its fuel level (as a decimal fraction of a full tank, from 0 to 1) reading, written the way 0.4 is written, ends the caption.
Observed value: 0.875
